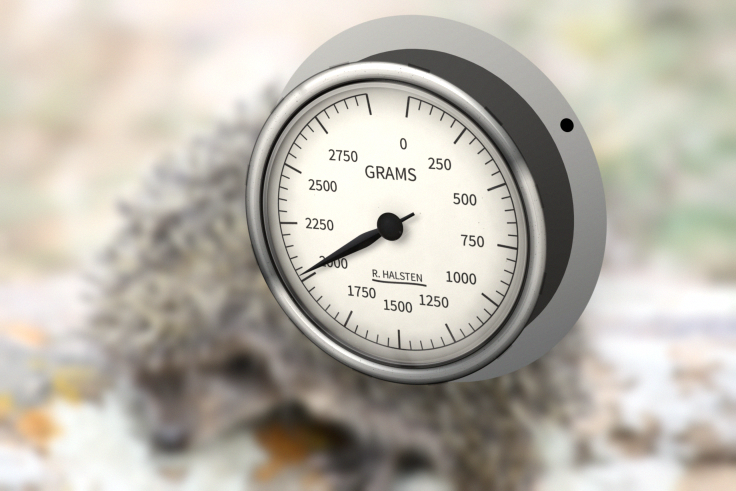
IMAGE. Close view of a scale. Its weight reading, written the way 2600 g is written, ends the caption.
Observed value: 2025 g
